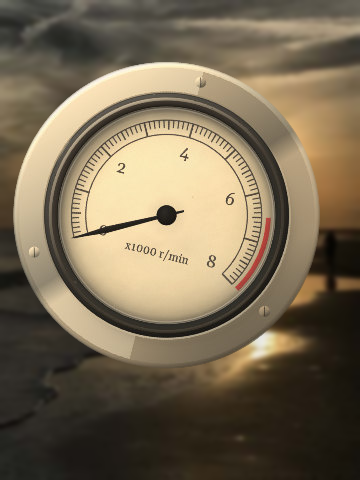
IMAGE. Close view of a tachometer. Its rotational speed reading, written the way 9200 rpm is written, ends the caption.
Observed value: 0 rpm
